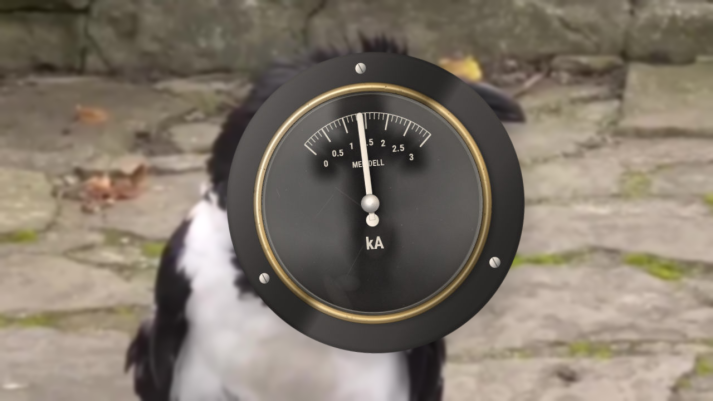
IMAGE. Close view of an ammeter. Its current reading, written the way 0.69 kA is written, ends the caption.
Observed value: 1.4 kA
